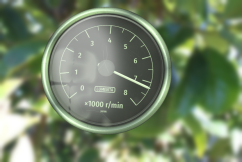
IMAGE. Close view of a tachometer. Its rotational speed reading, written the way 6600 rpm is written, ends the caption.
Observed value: 7250 rpm
